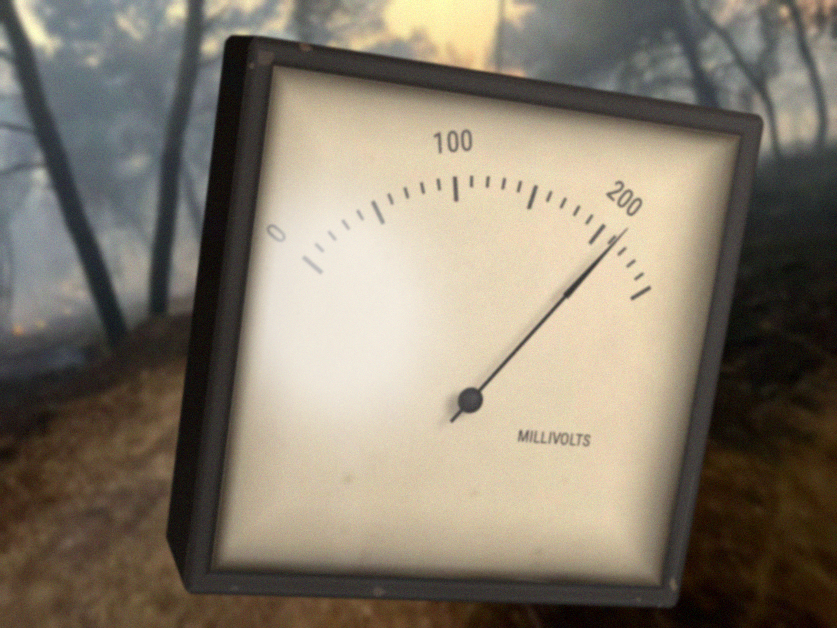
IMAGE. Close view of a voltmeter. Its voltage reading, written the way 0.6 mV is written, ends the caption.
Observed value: 210 mV
